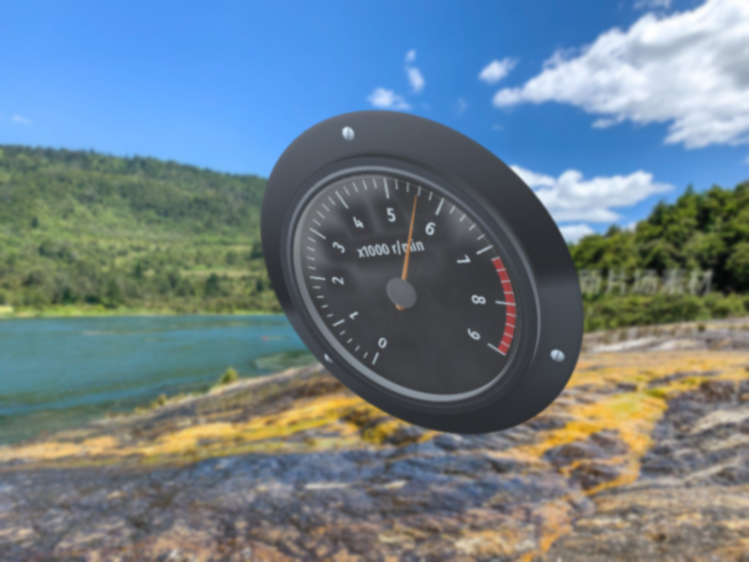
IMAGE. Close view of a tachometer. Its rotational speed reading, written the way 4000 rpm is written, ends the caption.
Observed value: 5600 rpm
